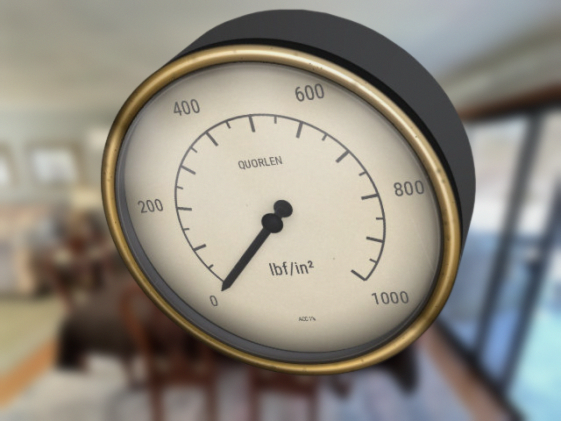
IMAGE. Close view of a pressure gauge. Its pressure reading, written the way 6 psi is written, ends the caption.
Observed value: 0 psi
